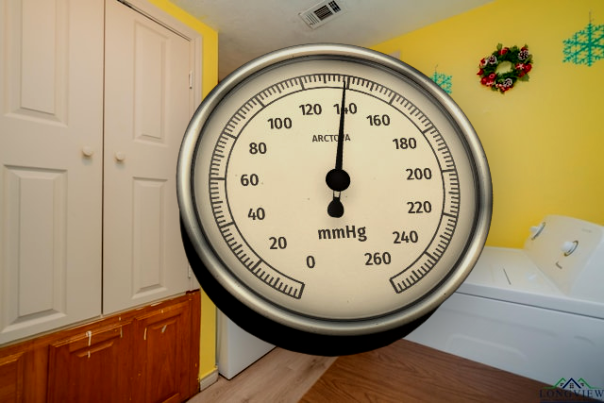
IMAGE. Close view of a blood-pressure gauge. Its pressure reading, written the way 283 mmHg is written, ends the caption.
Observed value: 138 mmHg
